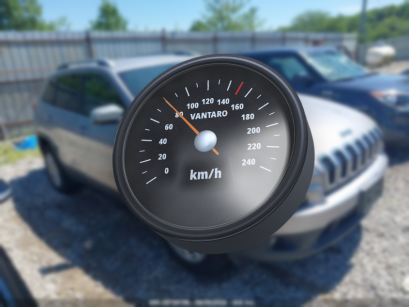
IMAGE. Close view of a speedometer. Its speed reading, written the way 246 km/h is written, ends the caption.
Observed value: 80 km/h
